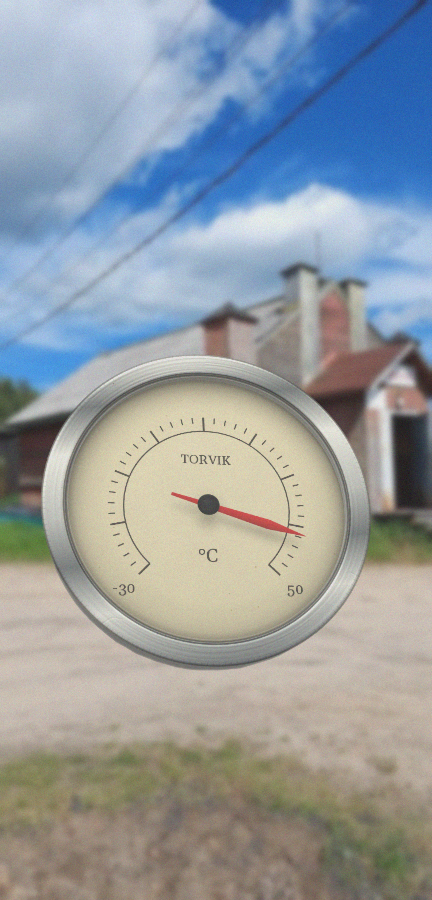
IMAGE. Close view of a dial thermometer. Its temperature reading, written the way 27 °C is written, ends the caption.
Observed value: 42 °C
